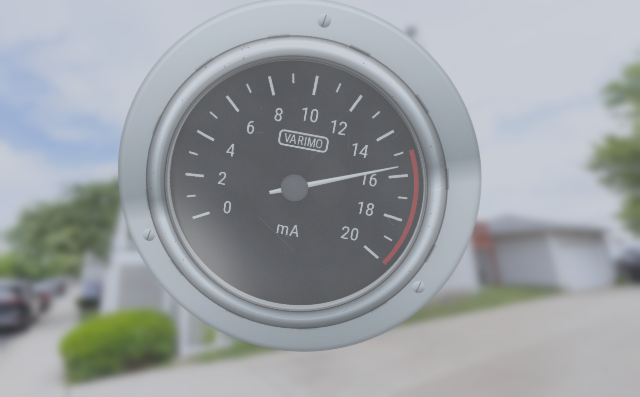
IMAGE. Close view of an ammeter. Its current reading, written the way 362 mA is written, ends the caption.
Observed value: 15.5 mA
